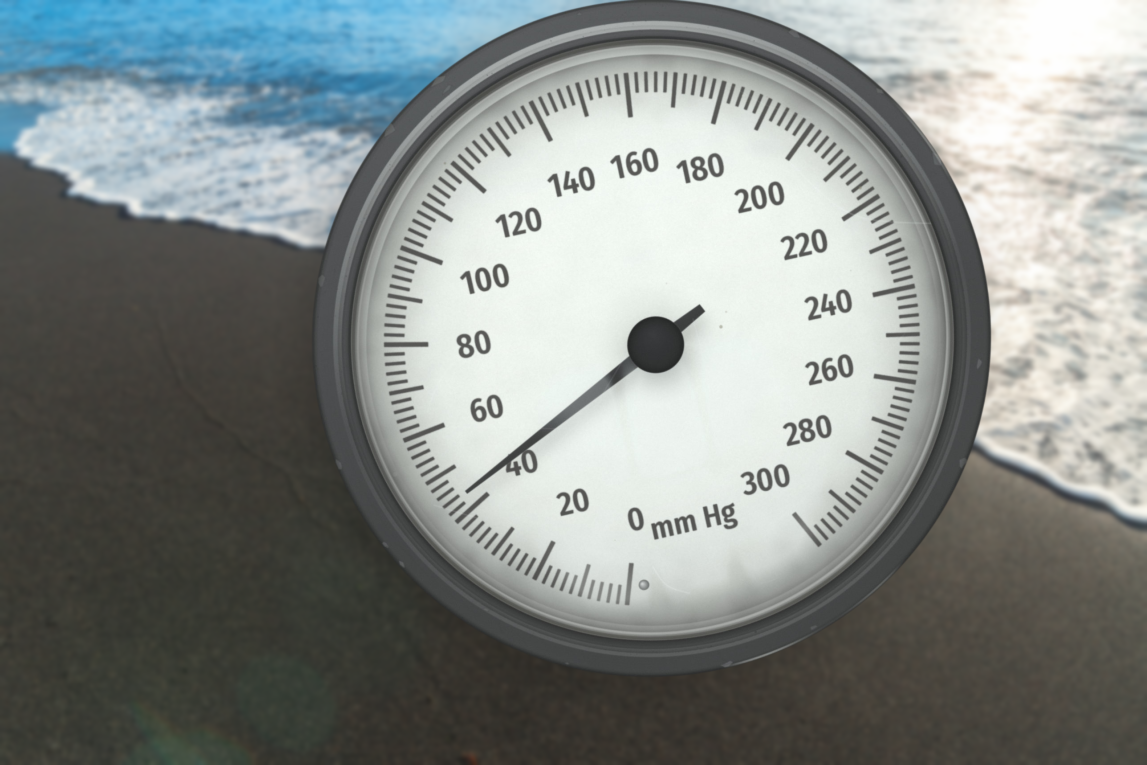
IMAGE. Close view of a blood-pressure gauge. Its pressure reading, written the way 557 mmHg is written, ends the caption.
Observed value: 44 mmHg
